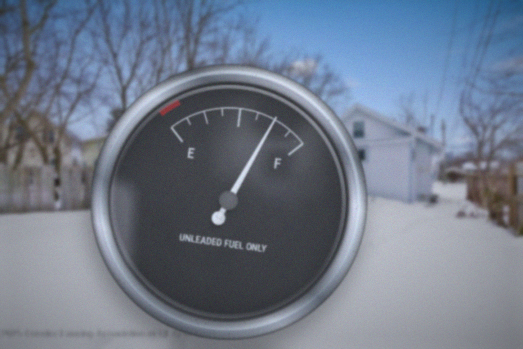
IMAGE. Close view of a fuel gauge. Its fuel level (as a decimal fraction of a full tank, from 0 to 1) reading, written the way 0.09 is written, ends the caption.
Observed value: 0.75
